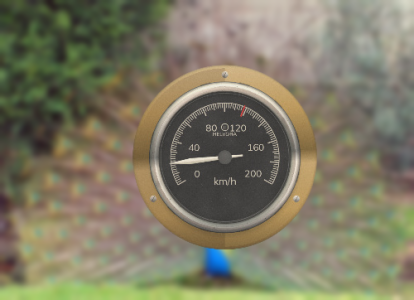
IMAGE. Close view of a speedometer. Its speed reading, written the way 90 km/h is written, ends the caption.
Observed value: 20 km/h
